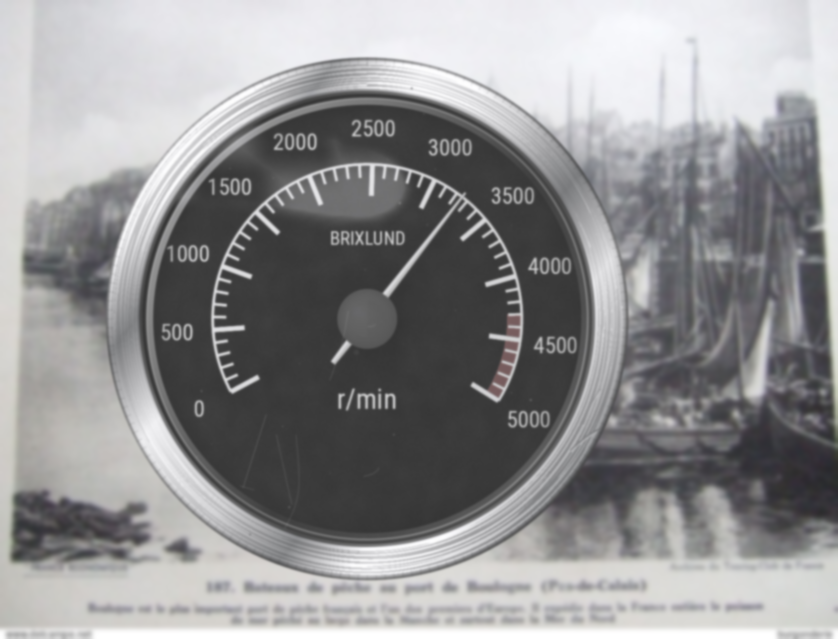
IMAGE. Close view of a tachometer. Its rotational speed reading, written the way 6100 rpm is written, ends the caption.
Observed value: 3250 rpm
